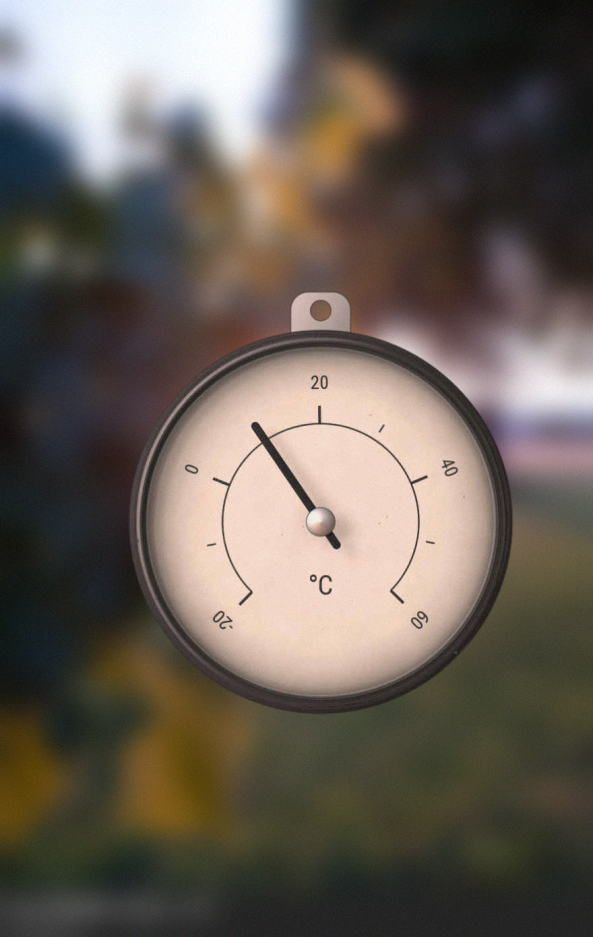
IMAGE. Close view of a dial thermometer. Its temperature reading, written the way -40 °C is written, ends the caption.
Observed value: 10 °C
